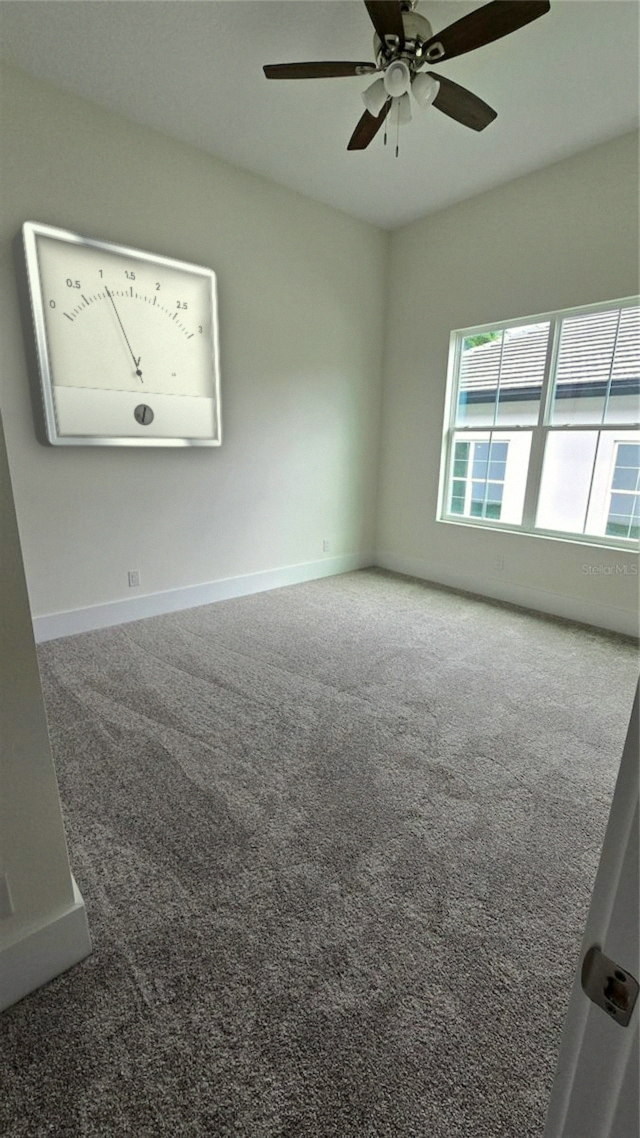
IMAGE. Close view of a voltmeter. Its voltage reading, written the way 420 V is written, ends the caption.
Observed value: 1 V
